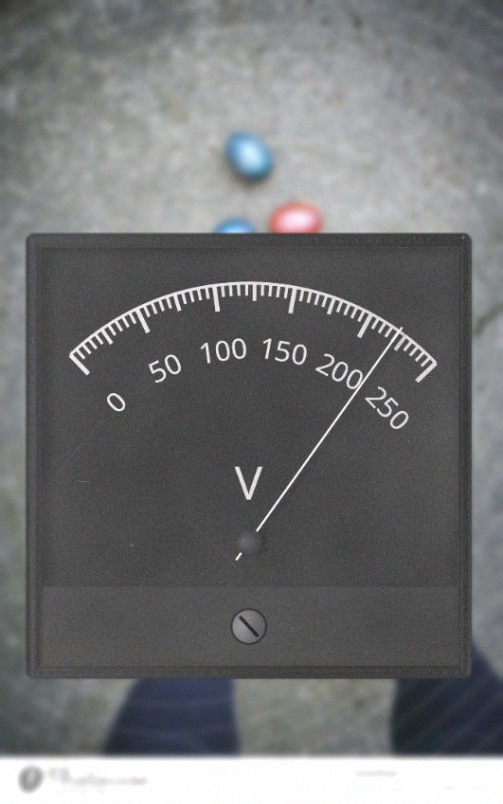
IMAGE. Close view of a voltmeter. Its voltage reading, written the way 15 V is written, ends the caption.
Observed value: 220 V
